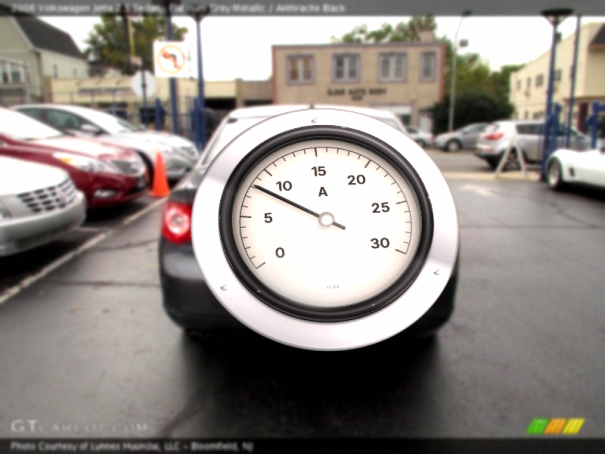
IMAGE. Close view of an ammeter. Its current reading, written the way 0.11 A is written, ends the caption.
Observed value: 8 A
